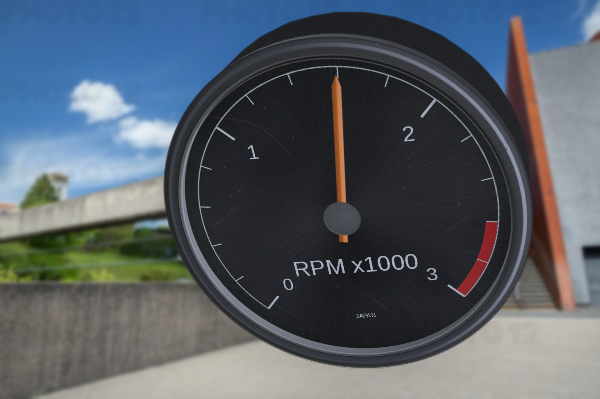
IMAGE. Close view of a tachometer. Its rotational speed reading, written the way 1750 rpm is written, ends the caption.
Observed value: 1600 rpm
